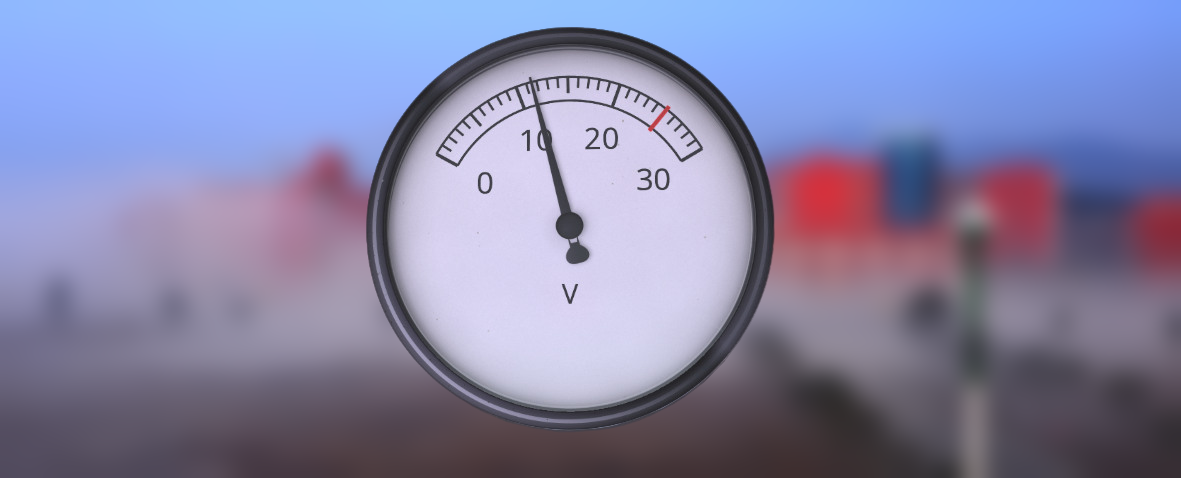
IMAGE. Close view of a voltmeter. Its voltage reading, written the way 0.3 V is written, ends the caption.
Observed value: 11.5 V
